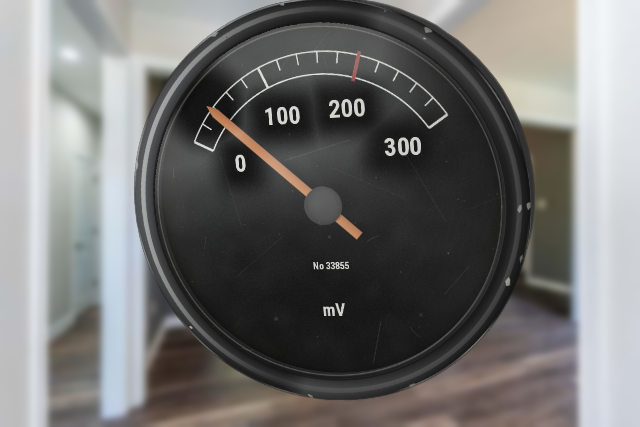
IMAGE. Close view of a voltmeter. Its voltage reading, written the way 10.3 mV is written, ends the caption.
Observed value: 40 mV
